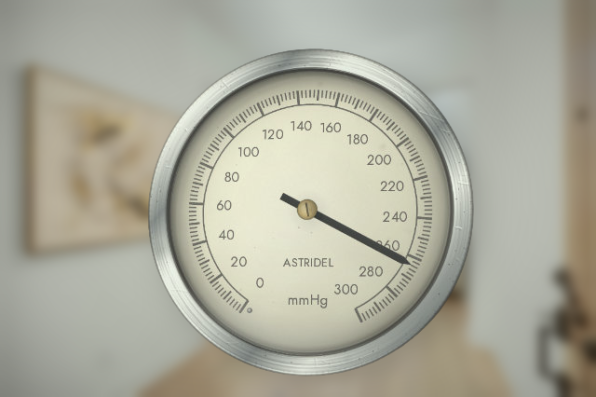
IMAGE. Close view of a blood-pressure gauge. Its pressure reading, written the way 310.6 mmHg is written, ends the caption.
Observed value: 264 mmHg
